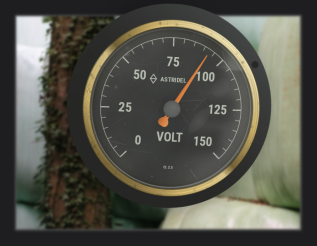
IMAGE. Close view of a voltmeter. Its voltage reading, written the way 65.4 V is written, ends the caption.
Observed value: 92.5 V
